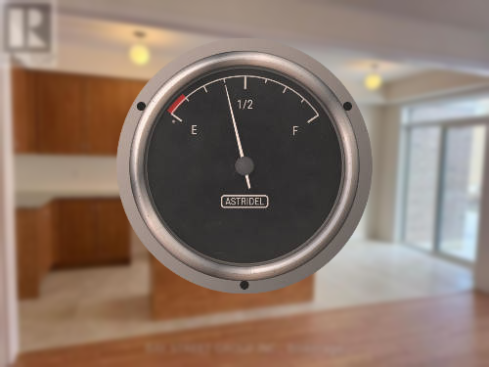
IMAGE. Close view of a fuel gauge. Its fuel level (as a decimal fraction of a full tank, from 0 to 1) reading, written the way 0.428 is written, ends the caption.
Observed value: 0.375
